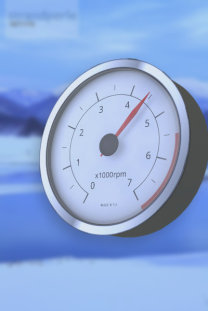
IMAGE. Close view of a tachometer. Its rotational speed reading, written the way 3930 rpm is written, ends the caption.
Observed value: 4500 rpm
